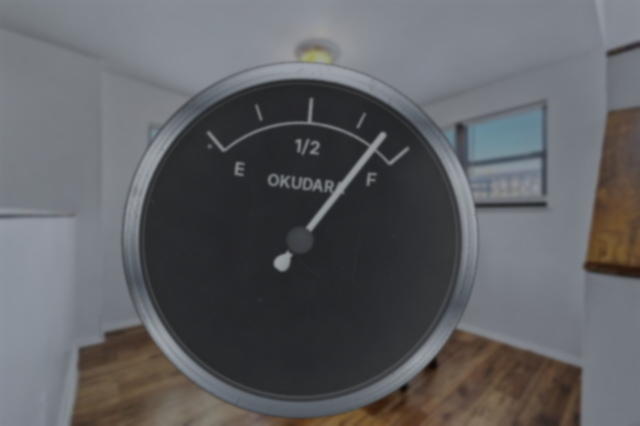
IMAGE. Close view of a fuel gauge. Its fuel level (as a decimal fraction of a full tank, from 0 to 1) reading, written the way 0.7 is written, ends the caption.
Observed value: 0.875
